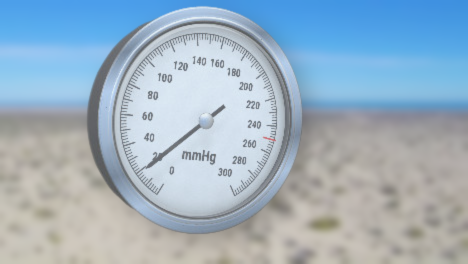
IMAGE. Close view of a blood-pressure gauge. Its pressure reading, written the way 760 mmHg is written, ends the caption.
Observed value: 20 mmHg
